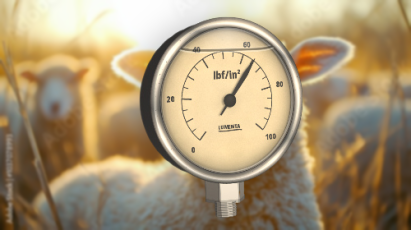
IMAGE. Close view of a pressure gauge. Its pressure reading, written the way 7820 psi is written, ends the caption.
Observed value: 65 psi
